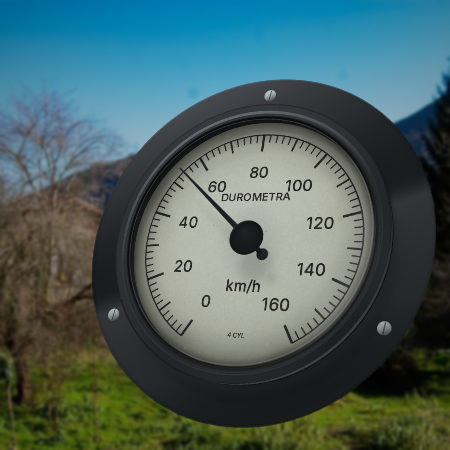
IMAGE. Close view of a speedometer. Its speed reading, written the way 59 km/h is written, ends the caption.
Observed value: 54 km/h
